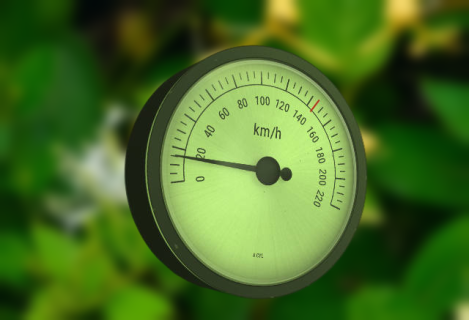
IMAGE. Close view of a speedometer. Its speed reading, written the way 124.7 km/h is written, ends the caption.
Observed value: 15 km/h
